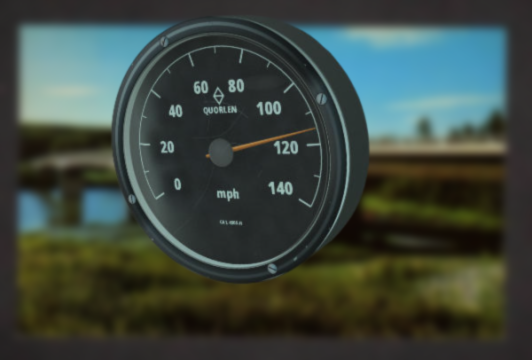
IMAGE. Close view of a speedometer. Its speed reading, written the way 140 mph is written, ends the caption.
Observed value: 115 mph
